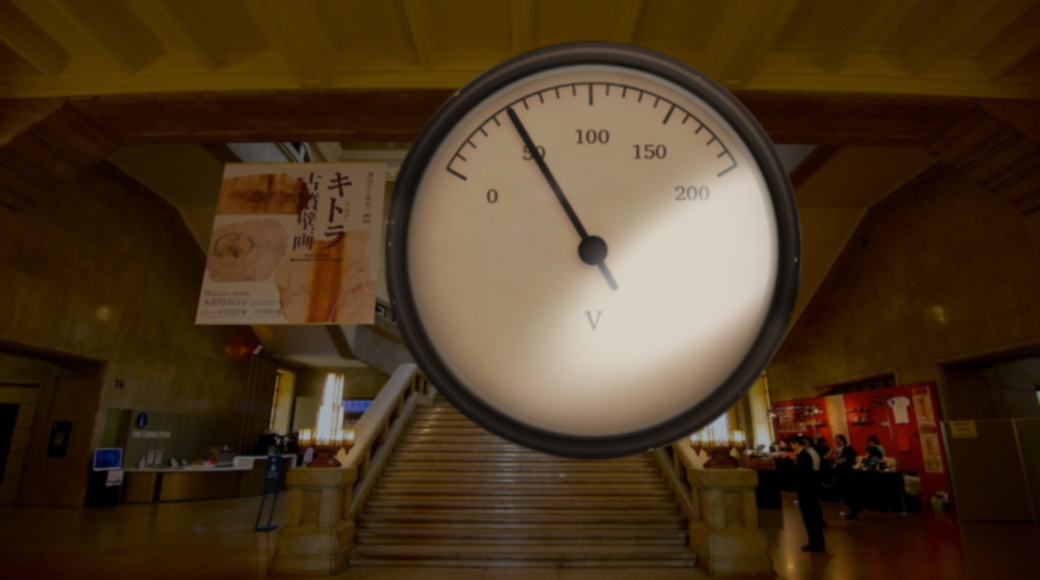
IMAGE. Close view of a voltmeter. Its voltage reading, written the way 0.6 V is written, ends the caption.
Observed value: 50 V
